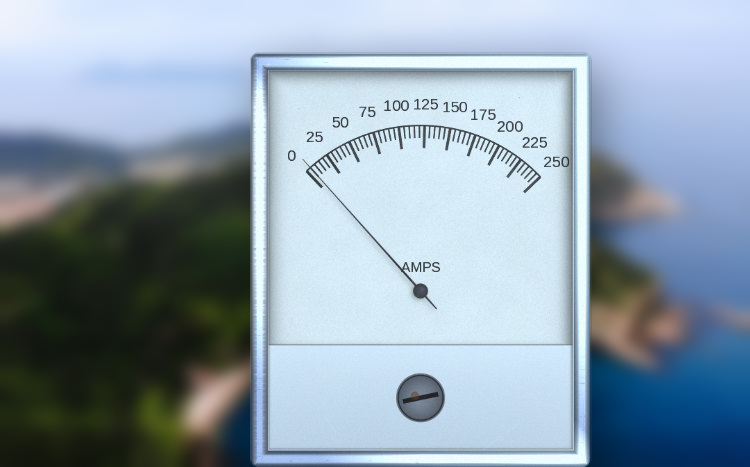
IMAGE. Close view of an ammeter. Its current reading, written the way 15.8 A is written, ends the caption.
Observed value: 5 A
